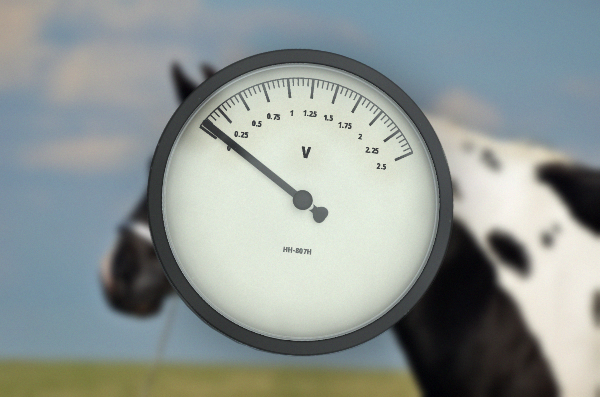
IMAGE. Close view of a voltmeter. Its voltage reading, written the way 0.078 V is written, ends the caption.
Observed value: 0.05 V
